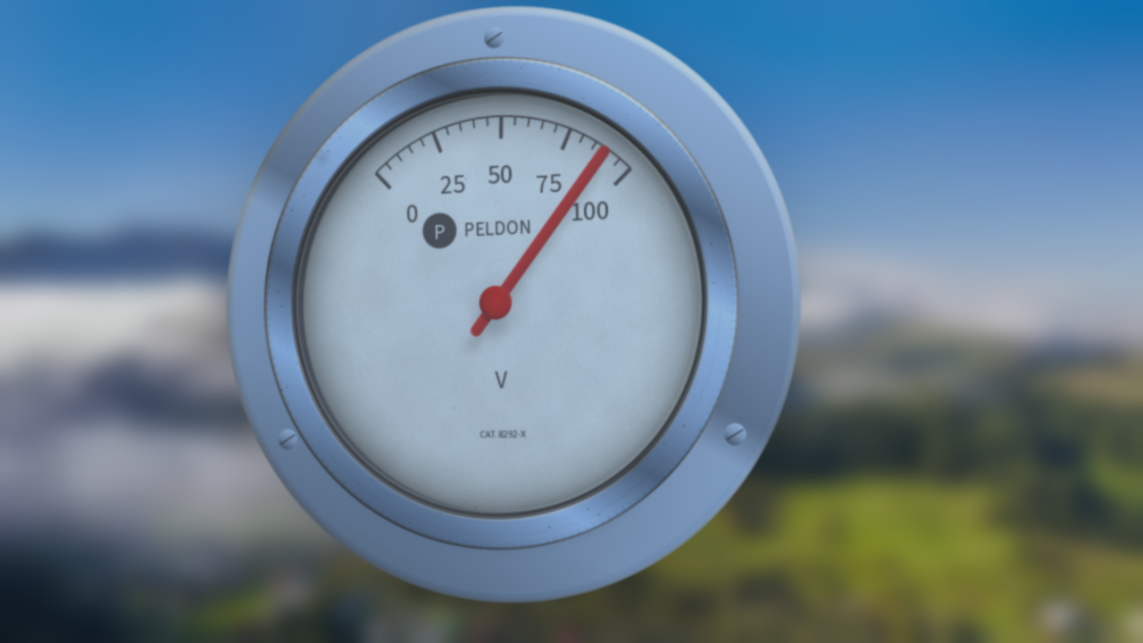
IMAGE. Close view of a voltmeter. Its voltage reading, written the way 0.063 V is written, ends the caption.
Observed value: 90 V
